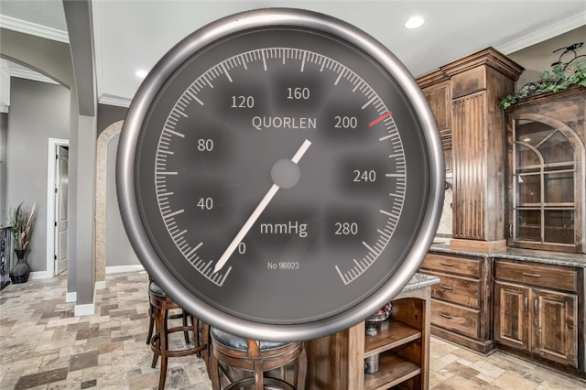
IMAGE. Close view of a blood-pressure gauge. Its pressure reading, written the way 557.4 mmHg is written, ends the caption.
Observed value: 6 mmHg
